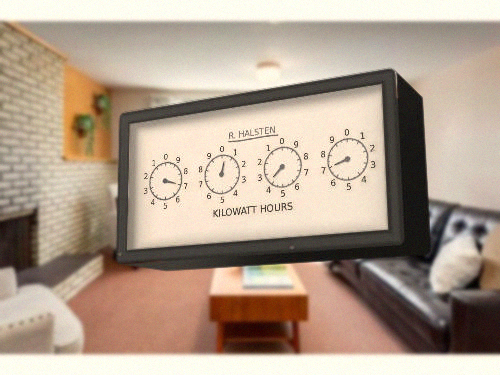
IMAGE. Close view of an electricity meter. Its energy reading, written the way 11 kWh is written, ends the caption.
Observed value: 7037 kWh
